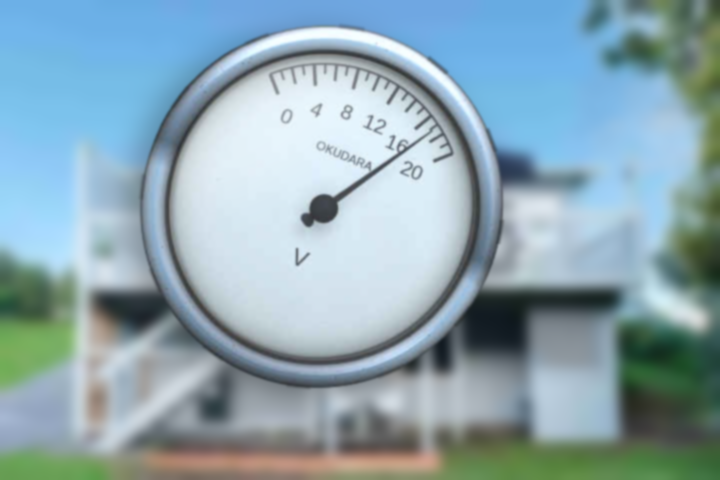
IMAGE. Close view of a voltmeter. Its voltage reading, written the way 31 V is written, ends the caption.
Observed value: 17 V
